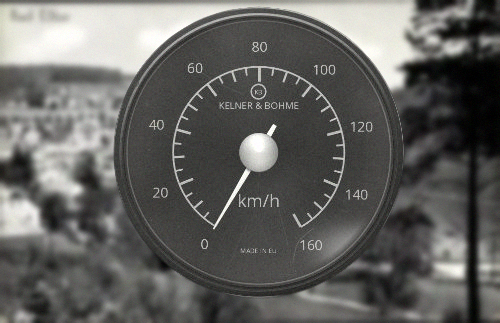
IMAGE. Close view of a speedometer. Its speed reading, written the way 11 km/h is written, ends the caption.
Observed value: 0 km/h
